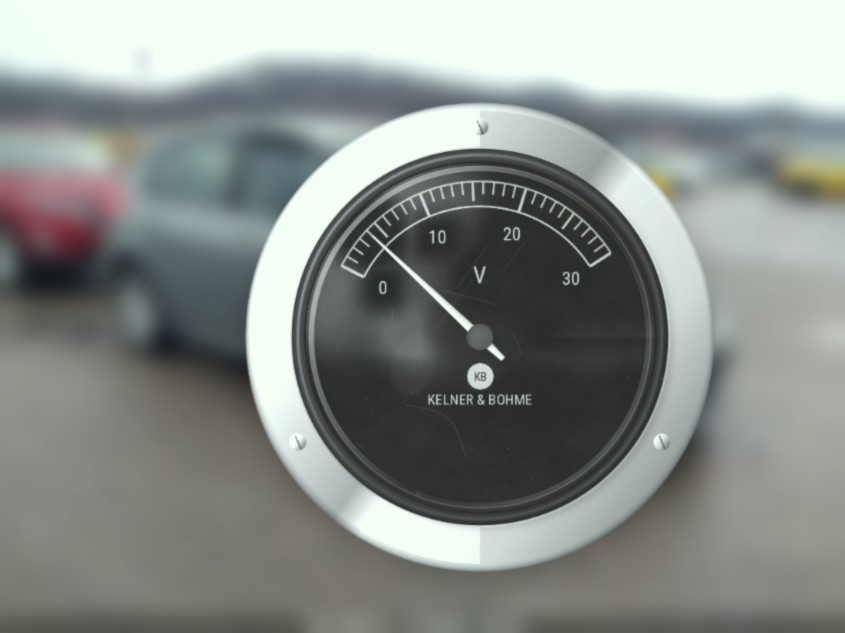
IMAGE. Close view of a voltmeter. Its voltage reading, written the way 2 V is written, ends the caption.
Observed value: 4 V
